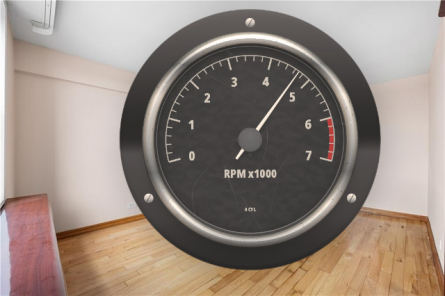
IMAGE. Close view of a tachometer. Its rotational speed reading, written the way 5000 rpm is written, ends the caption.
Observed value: 4700 rpm
